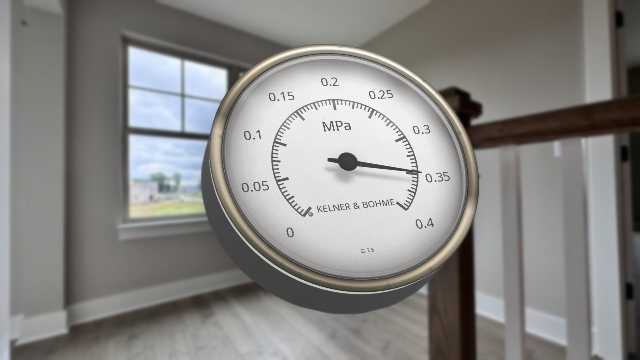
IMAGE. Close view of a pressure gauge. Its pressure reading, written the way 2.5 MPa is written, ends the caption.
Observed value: 0.35 MPa
